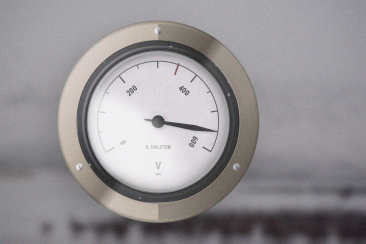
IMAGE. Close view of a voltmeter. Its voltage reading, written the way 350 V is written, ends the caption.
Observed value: 550 V
